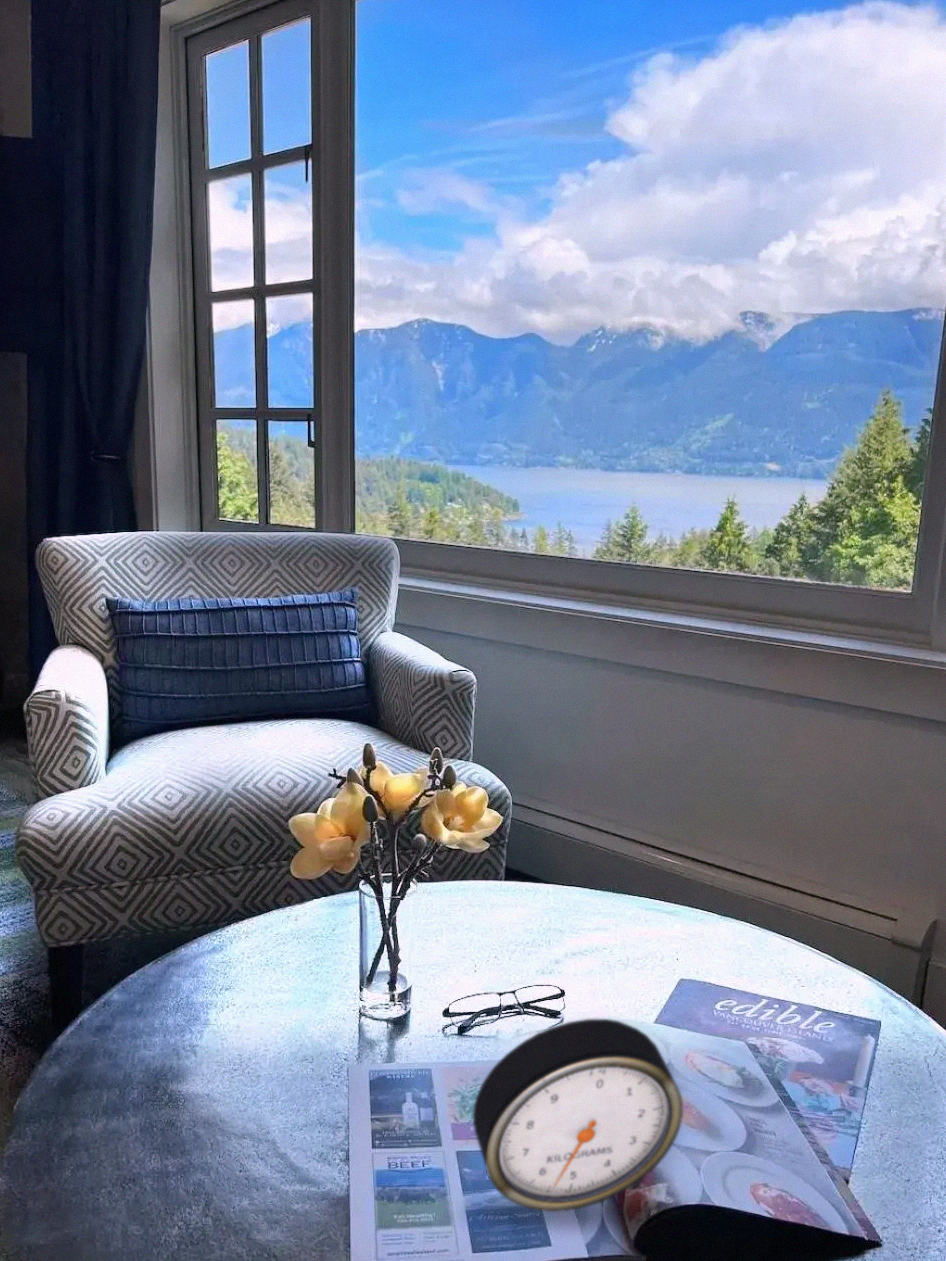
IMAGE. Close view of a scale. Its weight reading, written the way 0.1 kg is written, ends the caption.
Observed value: 5.5 kg
